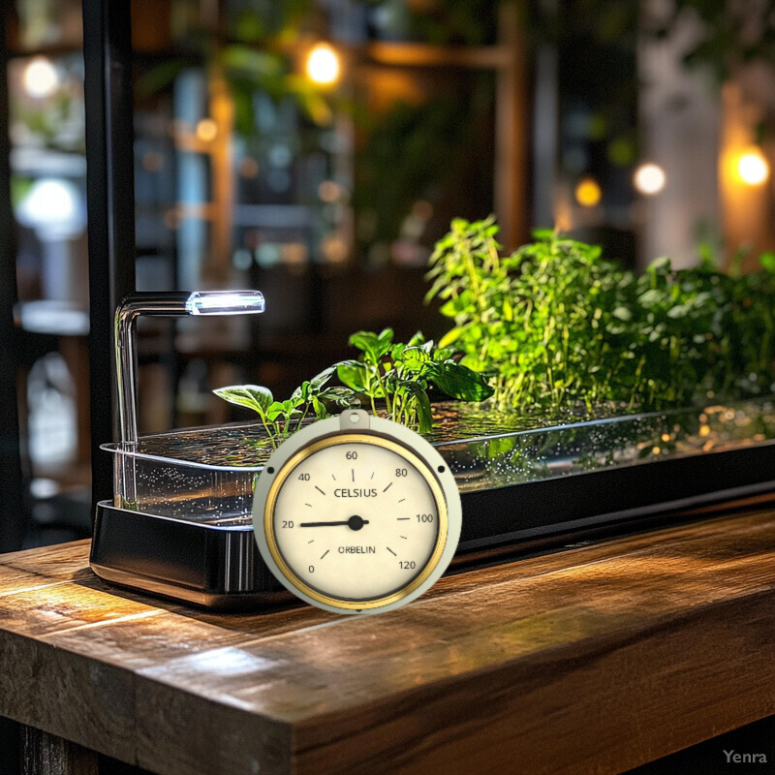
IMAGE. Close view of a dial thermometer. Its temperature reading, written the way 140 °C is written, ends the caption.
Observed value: 20 °C
